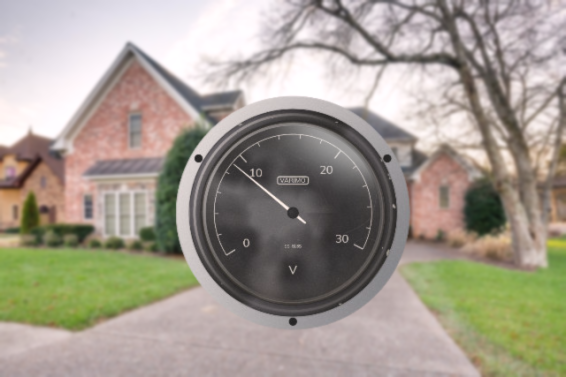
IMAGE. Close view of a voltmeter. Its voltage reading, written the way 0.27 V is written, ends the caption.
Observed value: 9 V
